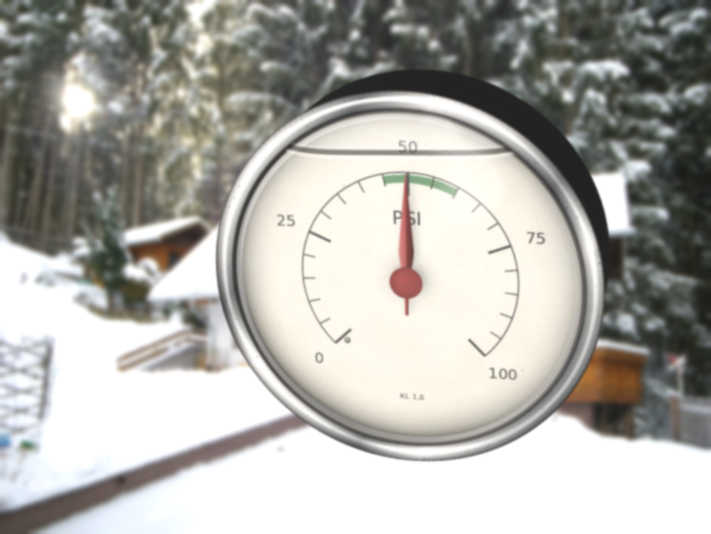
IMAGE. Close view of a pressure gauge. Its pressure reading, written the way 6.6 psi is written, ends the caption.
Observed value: 50 psi
